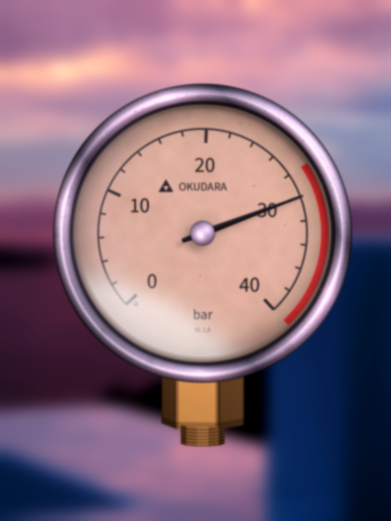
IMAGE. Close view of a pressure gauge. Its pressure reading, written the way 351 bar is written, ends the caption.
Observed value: 30 bar
